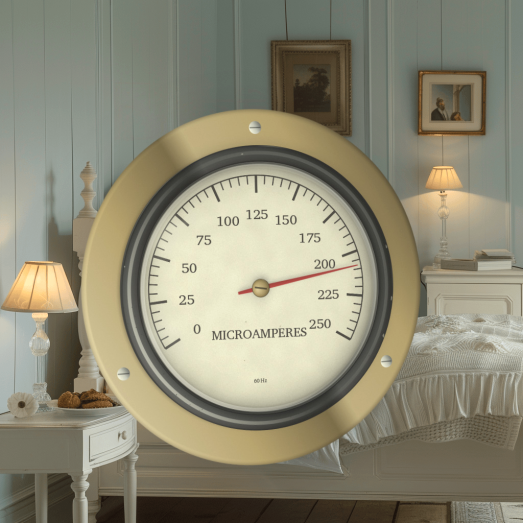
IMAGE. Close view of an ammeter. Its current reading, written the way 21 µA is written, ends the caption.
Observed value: 207.5 µA
